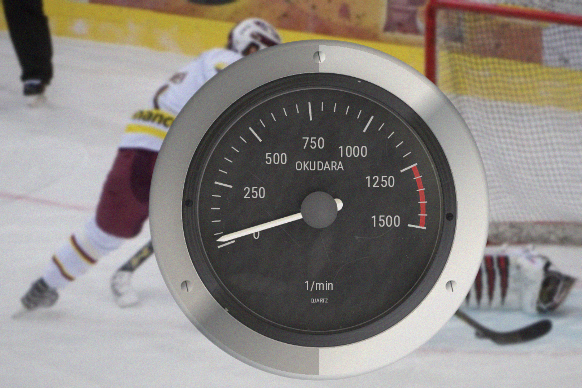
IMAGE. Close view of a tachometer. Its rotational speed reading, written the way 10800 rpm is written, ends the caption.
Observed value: 25 rpm
